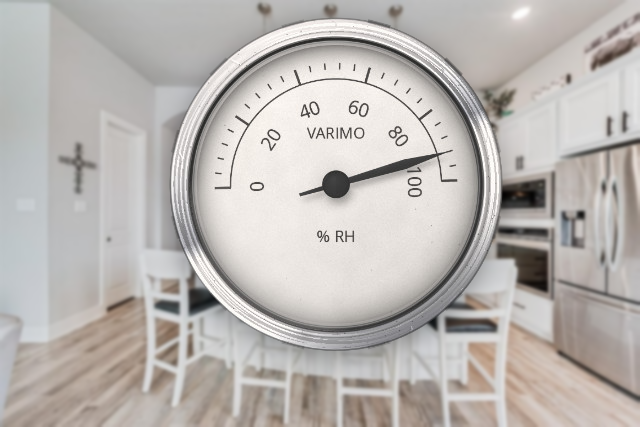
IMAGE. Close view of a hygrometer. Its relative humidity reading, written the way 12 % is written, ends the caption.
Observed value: 92 %
